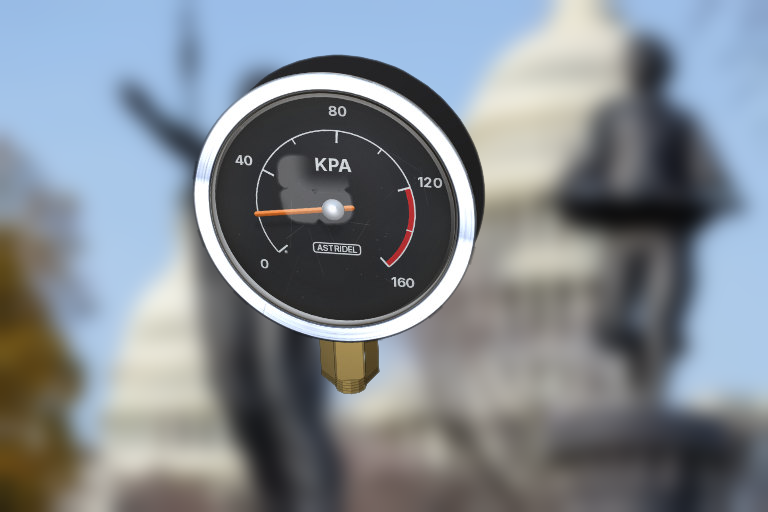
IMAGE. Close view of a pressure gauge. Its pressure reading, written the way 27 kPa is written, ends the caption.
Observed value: 20 kPa
